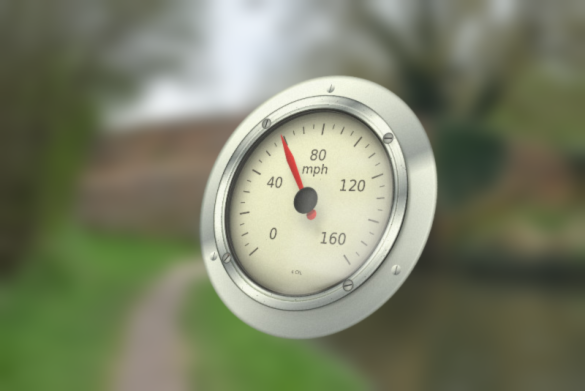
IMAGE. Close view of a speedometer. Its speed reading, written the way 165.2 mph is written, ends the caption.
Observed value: 60 mph
